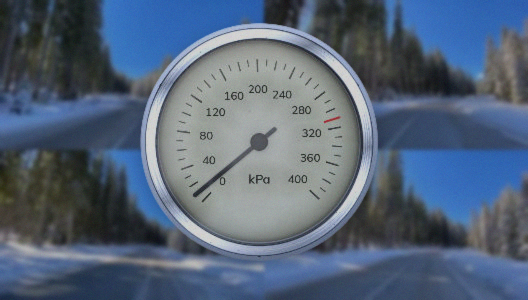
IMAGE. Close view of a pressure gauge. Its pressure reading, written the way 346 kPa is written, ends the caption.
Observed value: 10 kPa
